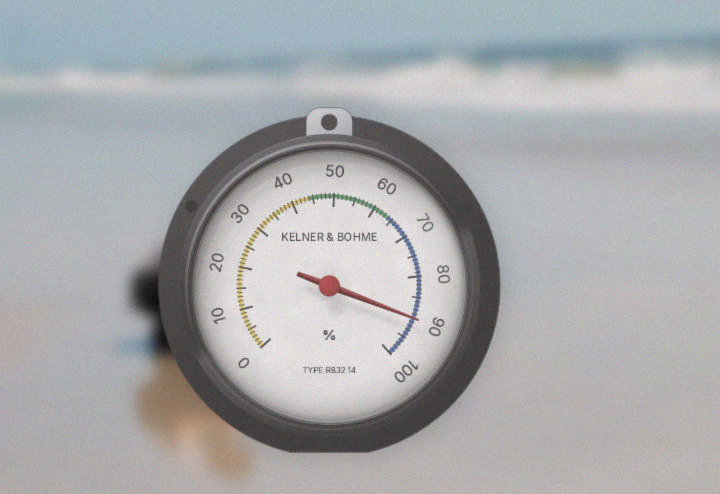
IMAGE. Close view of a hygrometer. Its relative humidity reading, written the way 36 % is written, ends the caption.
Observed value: 90 %
